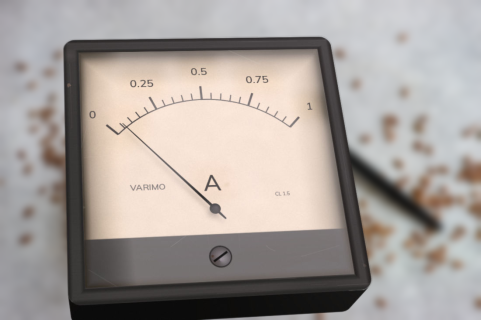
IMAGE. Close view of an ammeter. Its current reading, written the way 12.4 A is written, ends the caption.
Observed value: 0.05 A
